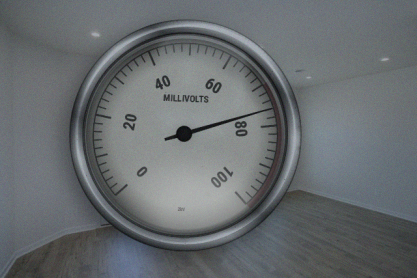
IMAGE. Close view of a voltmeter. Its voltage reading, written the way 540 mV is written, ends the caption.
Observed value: 76 mV
